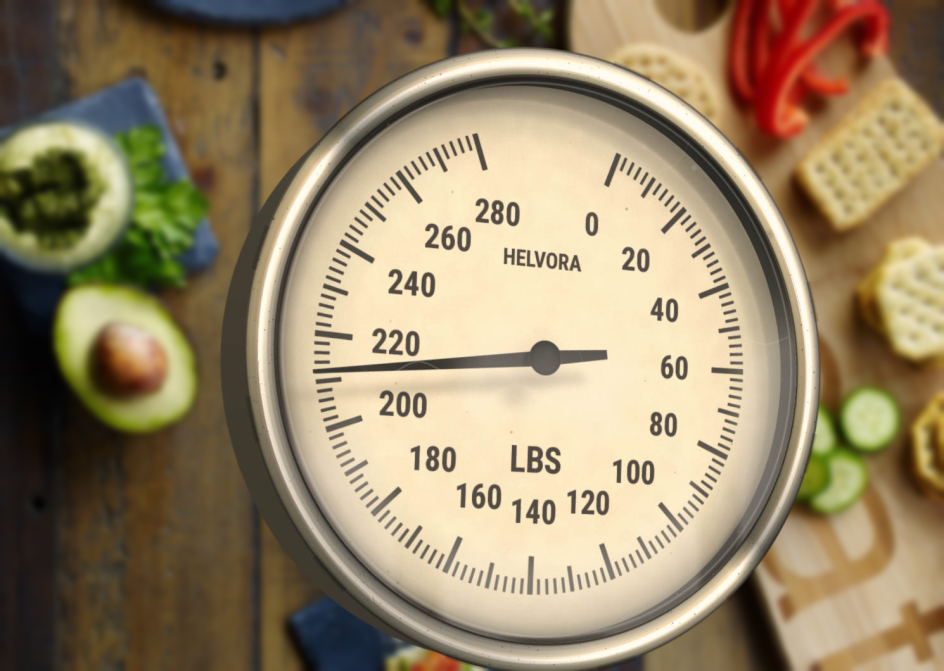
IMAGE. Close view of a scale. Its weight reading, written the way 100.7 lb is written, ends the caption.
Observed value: 212 lb
